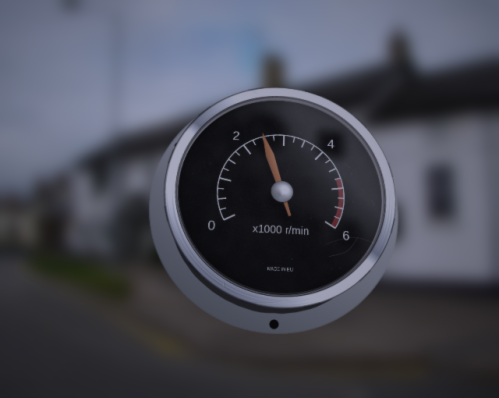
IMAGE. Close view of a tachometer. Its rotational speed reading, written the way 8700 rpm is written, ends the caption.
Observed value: 2500 rpm
